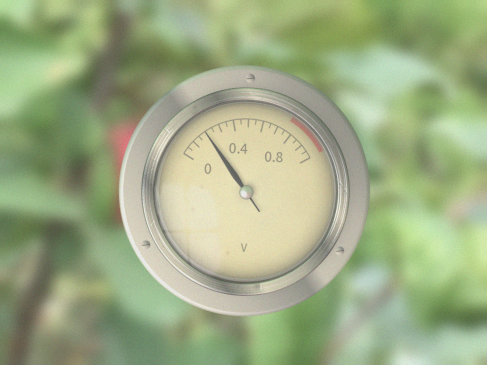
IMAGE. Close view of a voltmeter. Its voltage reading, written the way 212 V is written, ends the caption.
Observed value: 0.2 V
